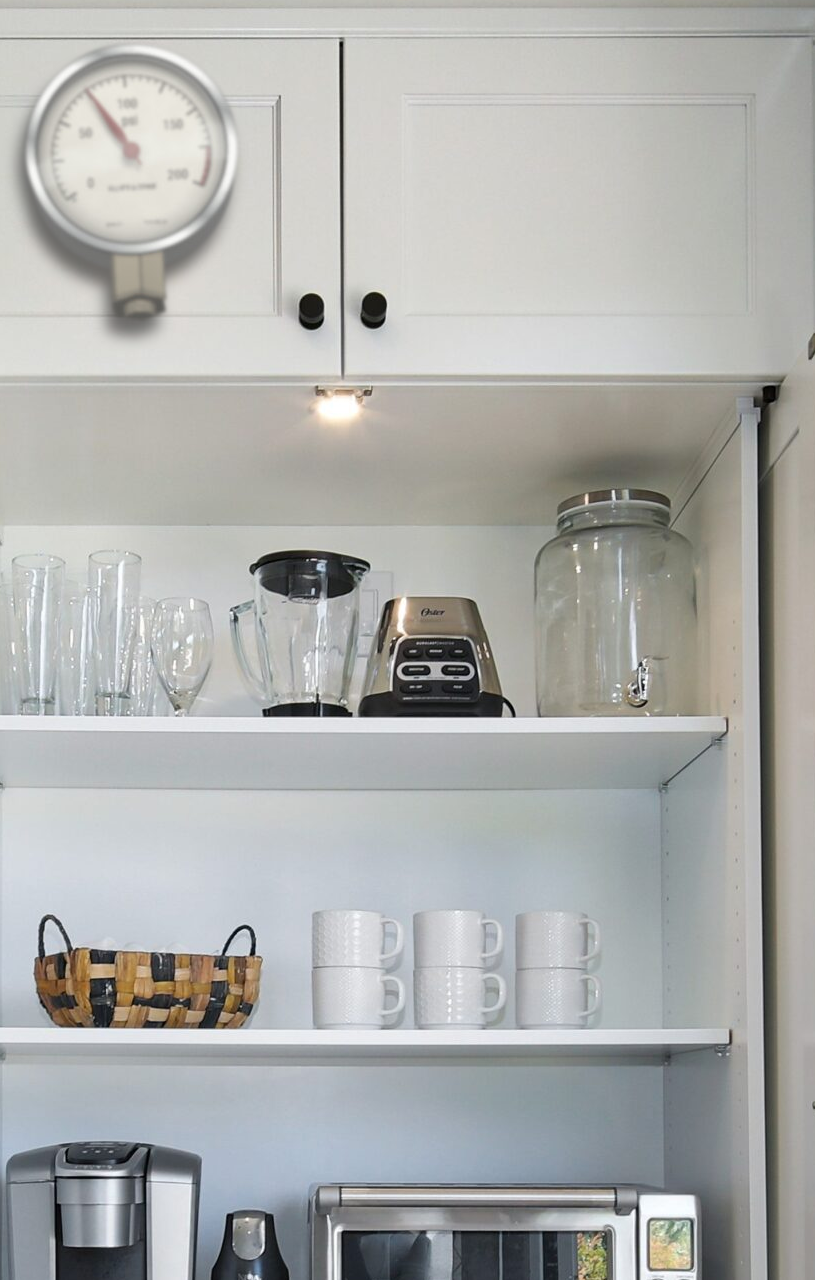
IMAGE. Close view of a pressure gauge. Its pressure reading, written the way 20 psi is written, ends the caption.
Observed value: 75 psi
